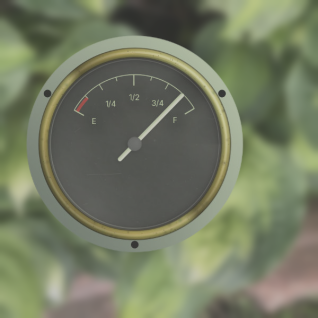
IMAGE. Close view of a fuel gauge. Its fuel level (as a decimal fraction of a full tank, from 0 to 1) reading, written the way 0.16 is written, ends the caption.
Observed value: 0.875
